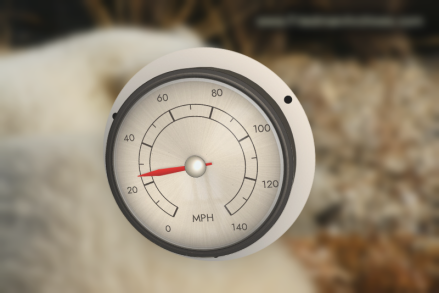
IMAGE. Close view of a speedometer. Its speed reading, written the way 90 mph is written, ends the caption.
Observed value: 25 mph
